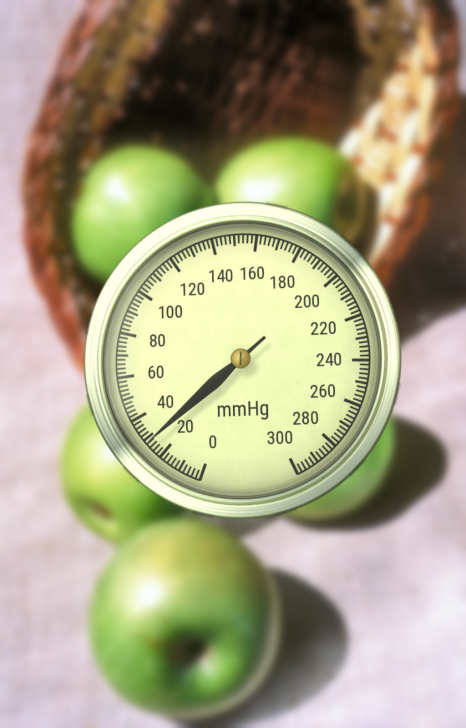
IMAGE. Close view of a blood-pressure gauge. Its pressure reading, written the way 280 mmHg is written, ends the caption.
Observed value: 28 mmHg
